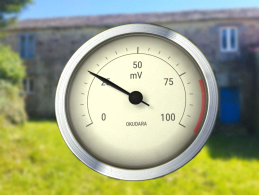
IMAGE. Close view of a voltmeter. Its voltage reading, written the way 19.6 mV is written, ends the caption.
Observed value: 25 mV
